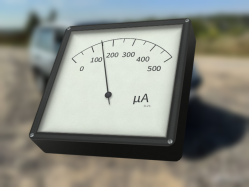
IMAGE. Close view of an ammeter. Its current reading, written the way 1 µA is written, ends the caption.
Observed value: 150 µA
